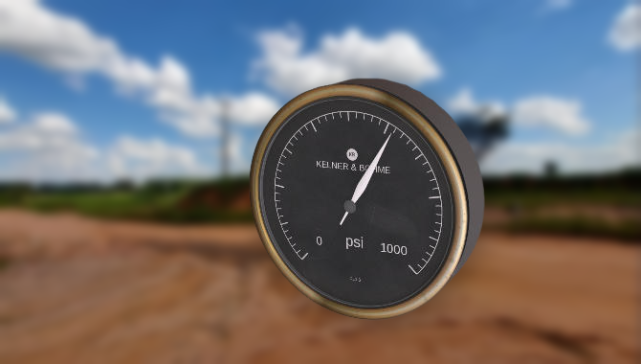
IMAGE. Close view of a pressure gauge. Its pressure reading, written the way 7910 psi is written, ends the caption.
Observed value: 620 psi
